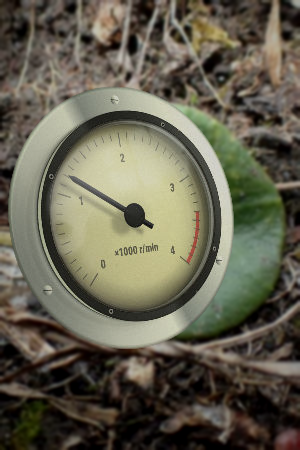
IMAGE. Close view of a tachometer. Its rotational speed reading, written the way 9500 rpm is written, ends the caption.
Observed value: 1200 rpm
